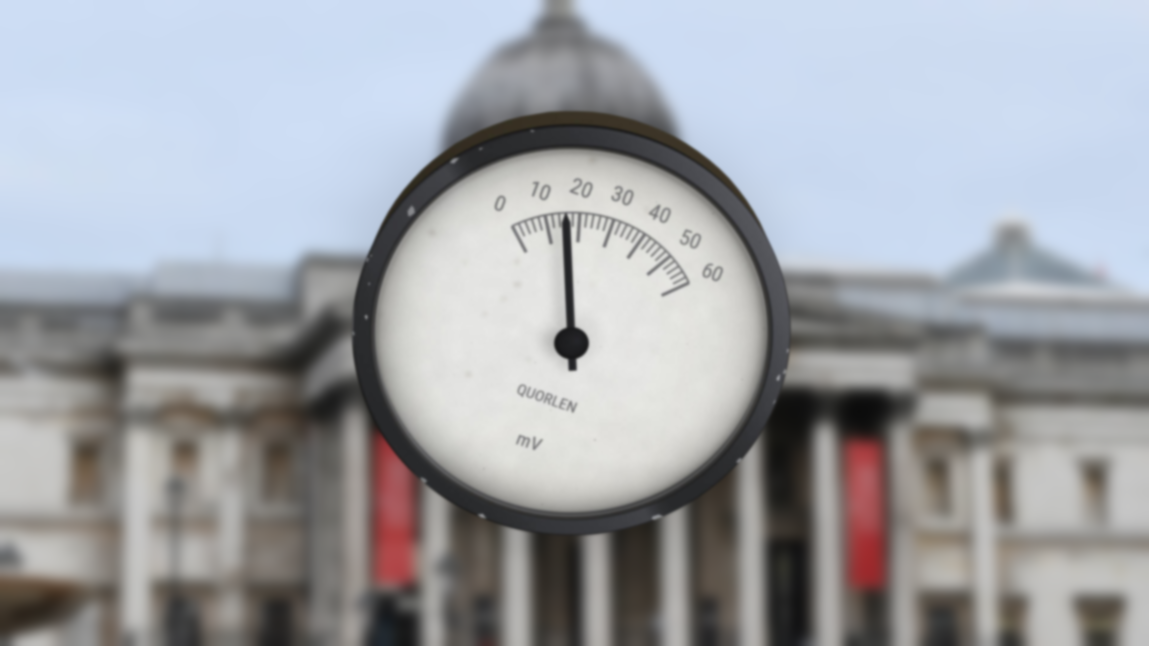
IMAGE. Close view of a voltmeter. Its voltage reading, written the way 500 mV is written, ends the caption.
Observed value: 16 mV
